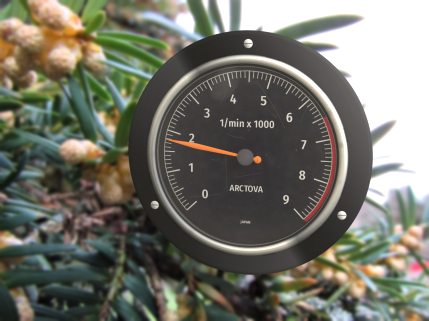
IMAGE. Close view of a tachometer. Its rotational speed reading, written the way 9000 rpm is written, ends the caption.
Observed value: 1800 rpm
